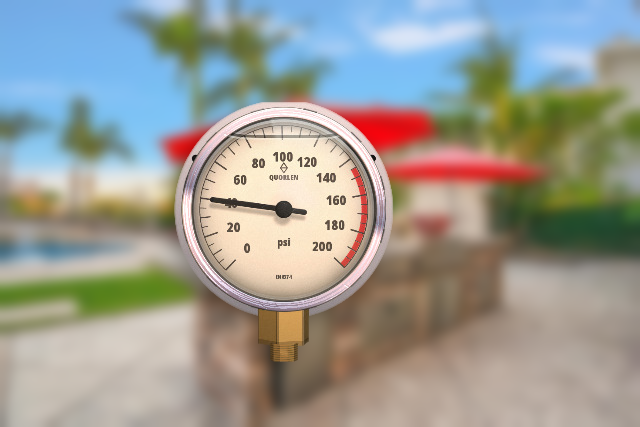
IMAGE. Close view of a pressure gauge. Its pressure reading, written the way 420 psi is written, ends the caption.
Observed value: 40 psi
